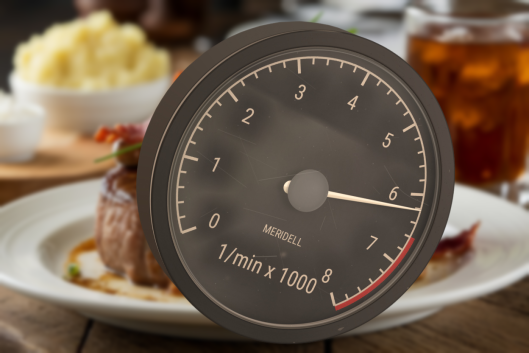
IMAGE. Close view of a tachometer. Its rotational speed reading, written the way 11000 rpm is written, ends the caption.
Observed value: 6200 rpm
